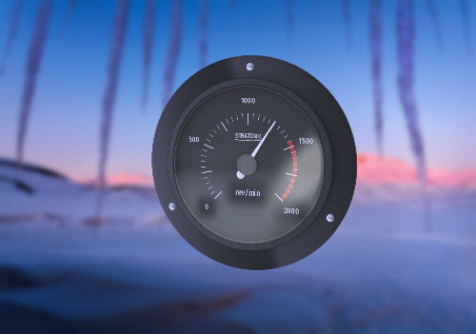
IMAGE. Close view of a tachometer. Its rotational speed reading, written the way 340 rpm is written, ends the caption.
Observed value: 1250 rpm
